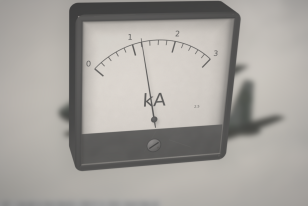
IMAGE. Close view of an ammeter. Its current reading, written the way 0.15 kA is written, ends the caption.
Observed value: 1.2 kA
